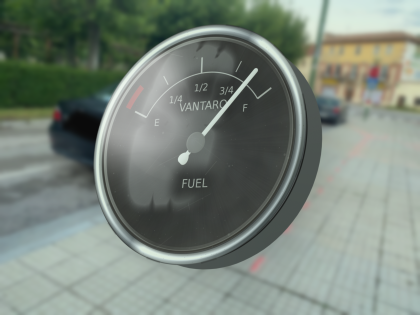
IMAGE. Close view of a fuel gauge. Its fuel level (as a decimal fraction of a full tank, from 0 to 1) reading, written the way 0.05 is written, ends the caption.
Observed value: 0.875
